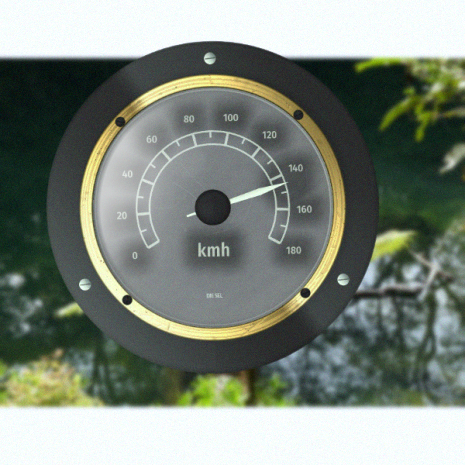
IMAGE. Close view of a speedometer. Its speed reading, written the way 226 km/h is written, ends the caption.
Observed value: 145 km/h
